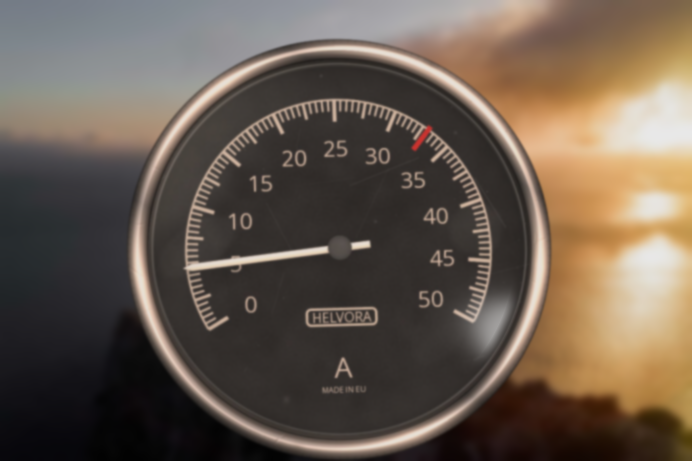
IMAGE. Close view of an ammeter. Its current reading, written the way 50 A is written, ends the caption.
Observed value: 5 A
